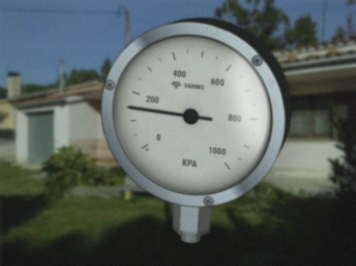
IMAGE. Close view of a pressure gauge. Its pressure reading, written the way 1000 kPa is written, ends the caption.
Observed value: 150 kPa
